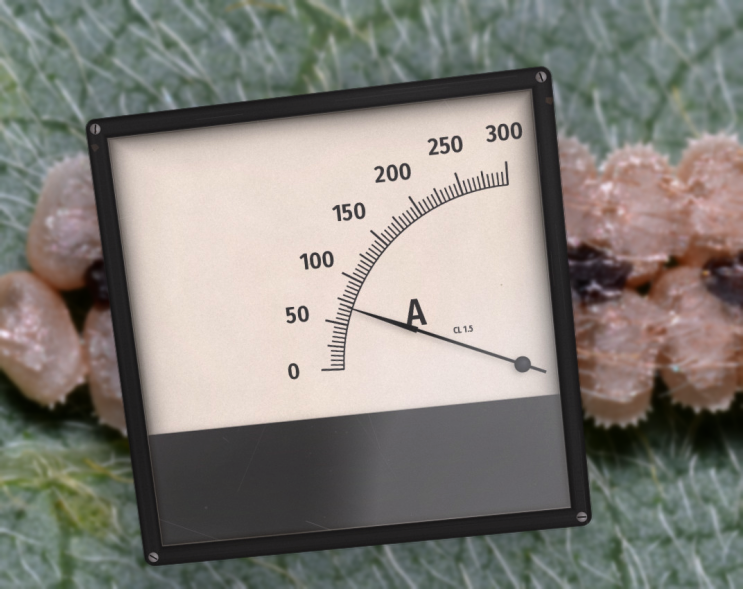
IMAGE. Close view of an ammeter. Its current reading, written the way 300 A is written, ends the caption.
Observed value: 70 A
